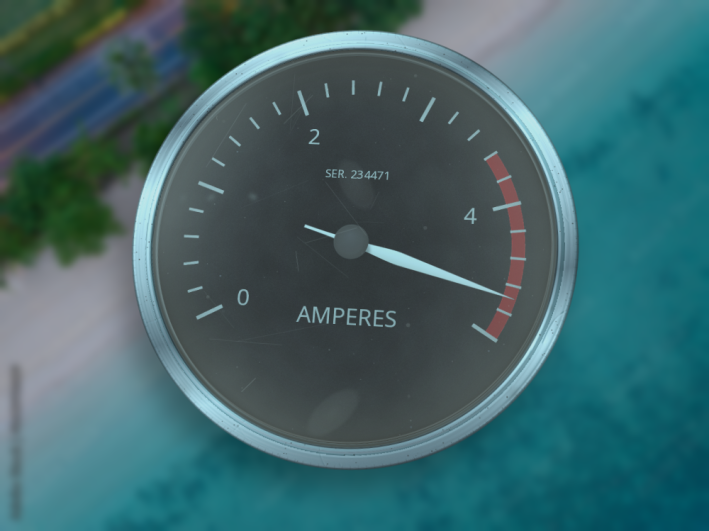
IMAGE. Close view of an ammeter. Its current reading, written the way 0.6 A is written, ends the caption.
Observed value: 4.7 A
